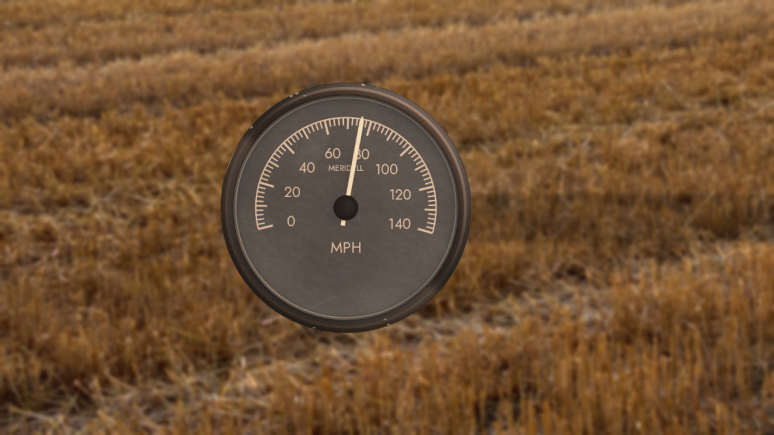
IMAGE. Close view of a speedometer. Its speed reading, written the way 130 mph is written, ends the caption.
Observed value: 76 mph
